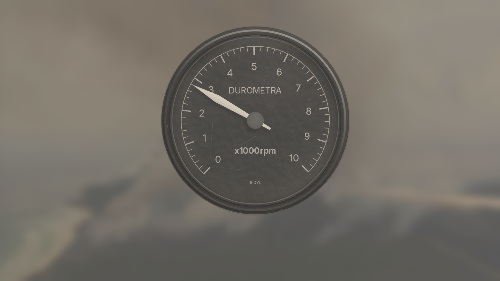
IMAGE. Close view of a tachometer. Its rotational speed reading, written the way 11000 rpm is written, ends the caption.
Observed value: 2800 rpm
